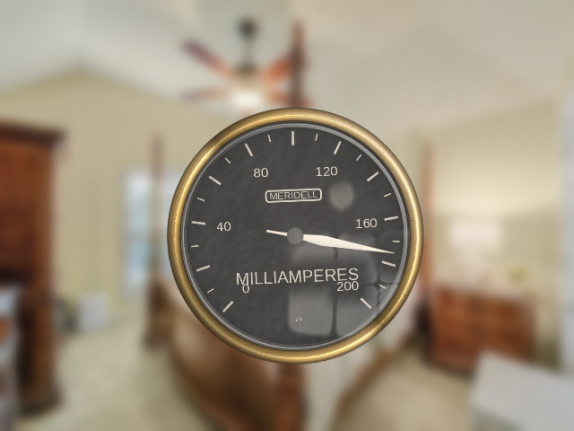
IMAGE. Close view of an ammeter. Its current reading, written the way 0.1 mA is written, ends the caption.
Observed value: 175 mA
